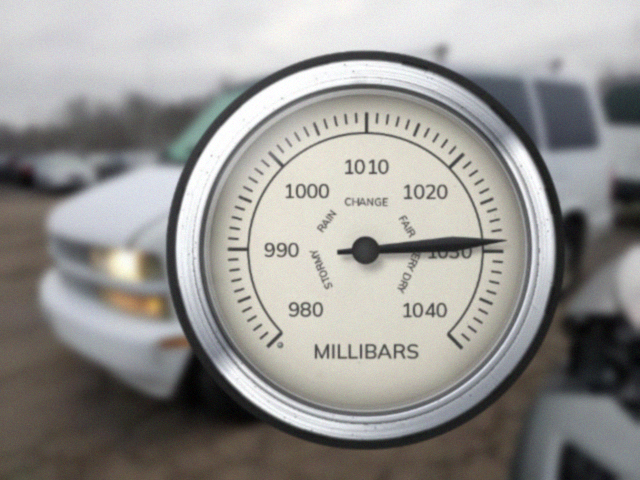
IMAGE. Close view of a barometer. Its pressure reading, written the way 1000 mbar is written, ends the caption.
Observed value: 1029 mbar
